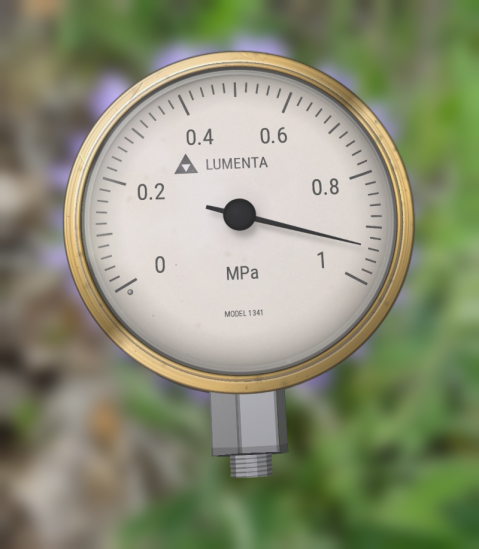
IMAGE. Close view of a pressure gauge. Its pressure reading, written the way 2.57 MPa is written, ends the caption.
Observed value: 0.94 MPa
